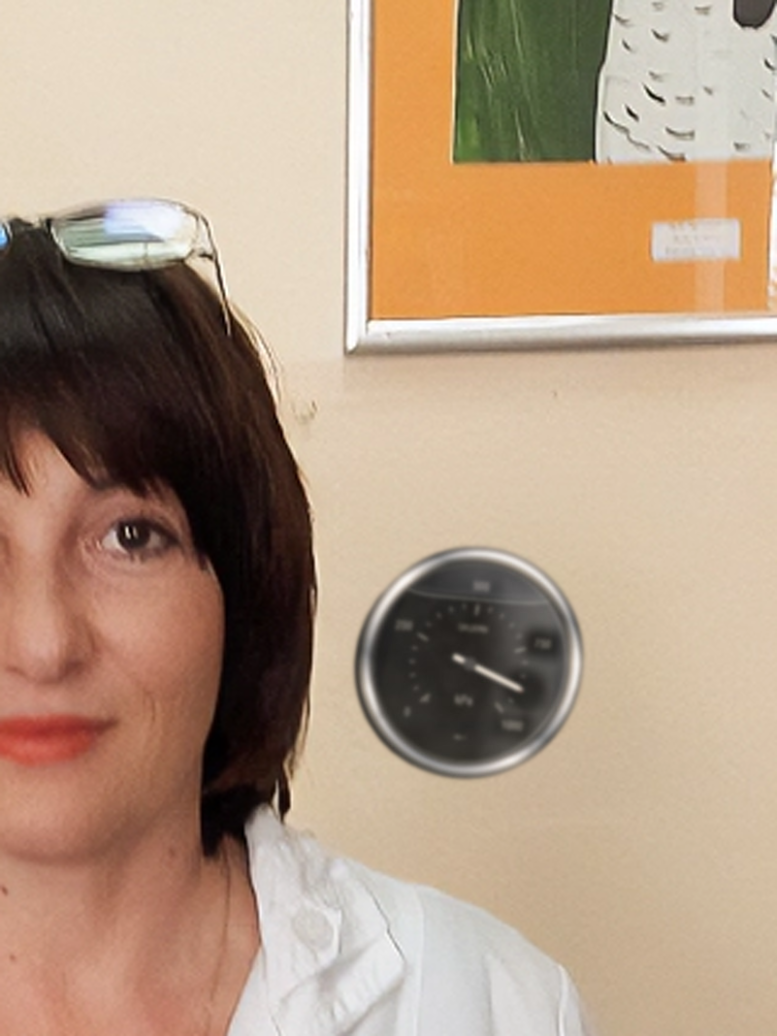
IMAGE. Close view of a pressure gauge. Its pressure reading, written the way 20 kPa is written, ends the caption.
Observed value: 900 kPa
